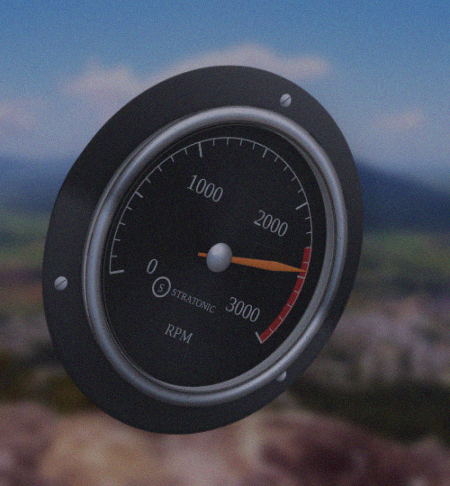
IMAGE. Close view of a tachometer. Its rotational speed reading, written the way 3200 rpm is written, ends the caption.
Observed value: 2450 rpm
